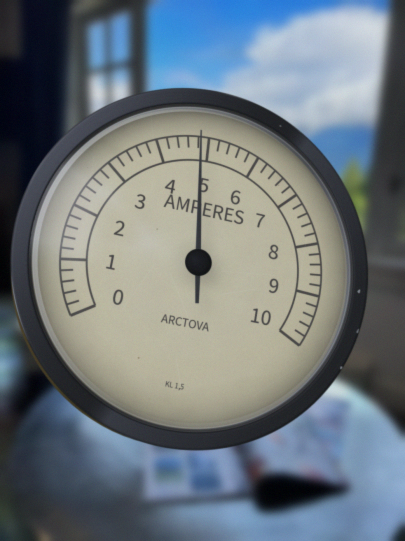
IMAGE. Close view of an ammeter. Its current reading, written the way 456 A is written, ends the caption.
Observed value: 4.8 A
